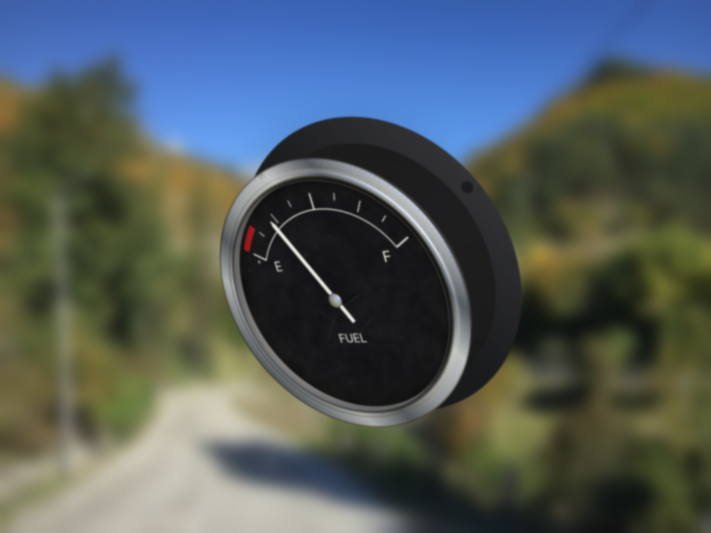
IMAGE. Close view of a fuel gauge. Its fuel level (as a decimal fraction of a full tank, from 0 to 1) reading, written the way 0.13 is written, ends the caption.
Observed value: 0.25
